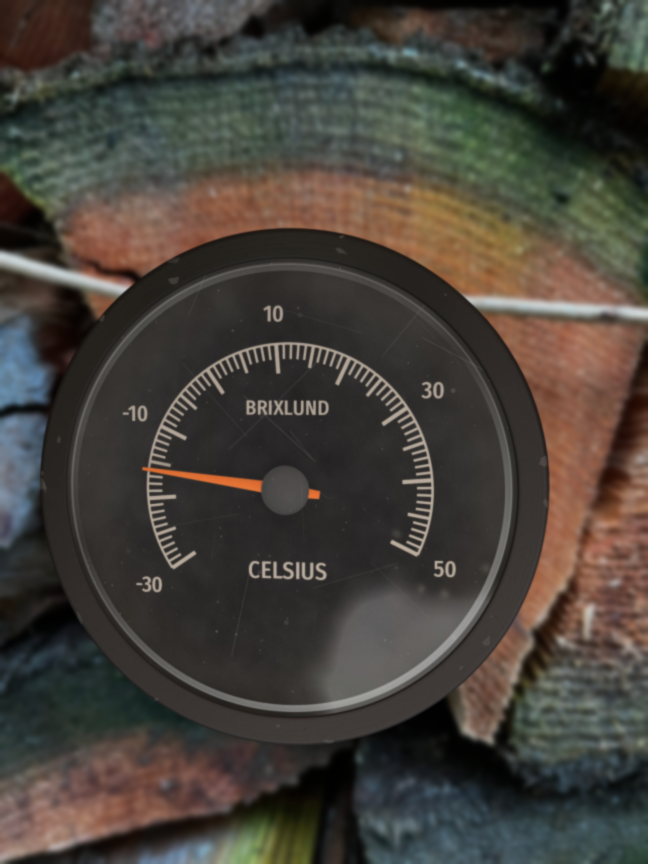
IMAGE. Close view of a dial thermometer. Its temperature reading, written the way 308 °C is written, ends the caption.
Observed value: -16 °C
